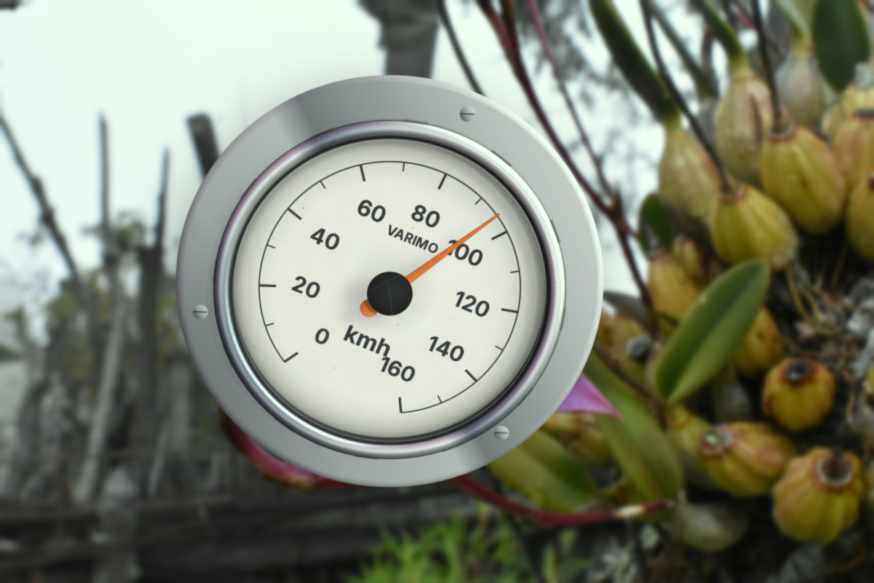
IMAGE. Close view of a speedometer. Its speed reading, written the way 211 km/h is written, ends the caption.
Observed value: 95 km/h
